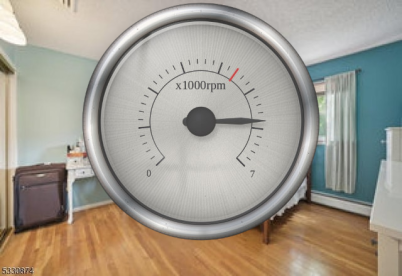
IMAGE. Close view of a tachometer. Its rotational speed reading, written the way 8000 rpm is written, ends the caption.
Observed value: 5800 rpm
